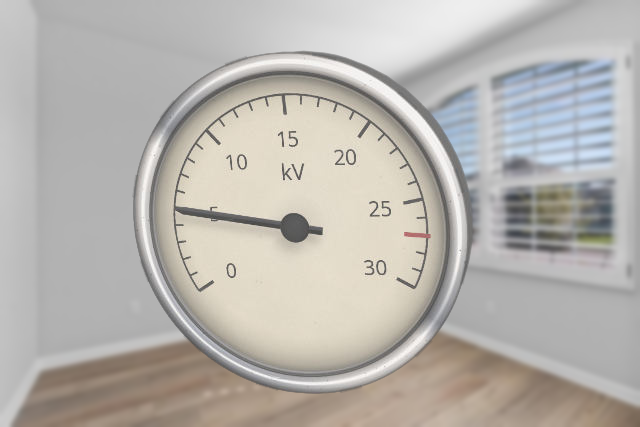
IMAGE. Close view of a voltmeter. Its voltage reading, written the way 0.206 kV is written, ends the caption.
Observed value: 5 kV
